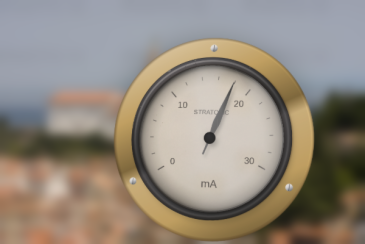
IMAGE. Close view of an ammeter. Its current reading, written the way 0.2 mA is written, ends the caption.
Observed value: 18 mA
